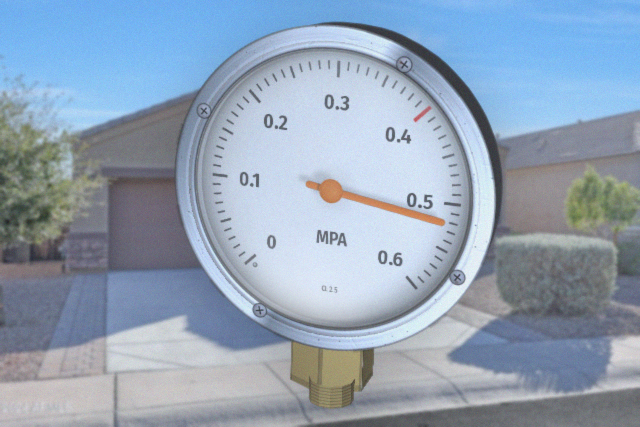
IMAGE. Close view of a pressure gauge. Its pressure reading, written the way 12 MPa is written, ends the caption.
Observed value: 0.52 MPa
